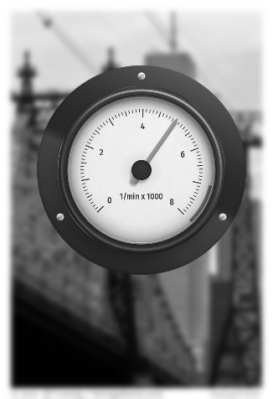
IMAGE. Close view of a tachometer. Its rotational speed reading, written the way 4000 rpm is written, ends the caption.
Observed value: 5000 rpm
